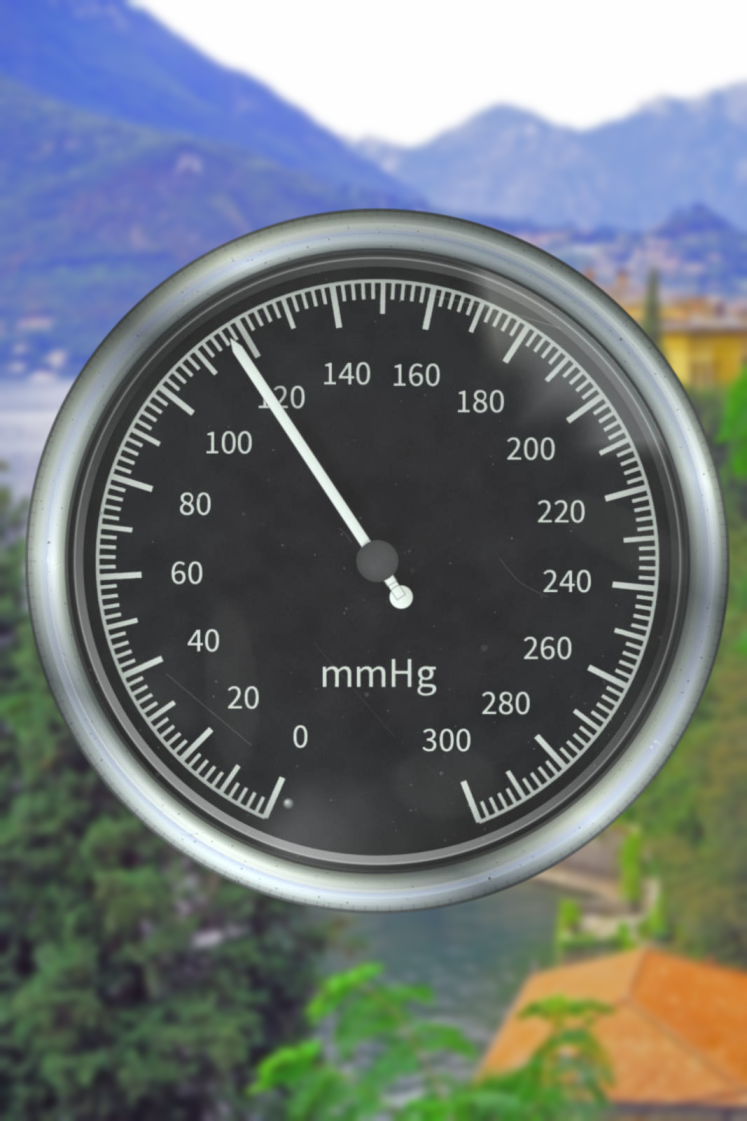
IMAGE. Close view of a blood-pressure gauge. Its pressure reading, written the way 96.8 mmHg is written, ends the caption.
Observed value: 117 mmHg
